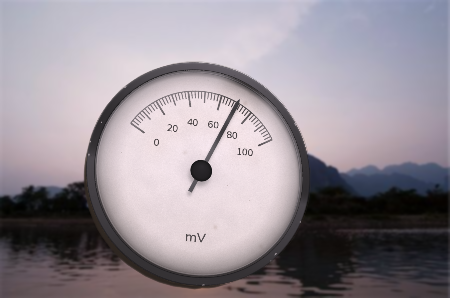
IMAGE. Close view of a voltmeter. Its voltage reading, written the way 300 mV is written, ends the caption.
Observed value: 70 mV
